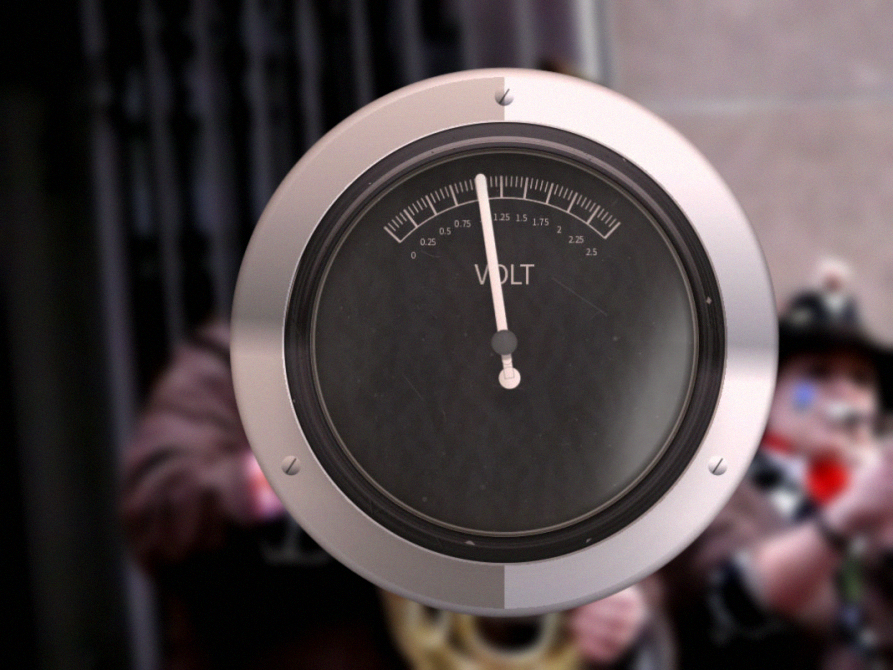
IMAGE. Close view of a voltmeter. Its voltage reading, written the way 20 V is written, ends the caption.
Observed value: 1.05 V
